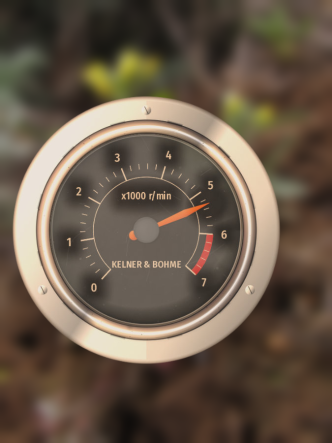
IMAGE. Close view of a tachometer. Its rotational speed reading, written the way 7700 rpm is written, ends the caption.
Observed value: 5300 rpm
